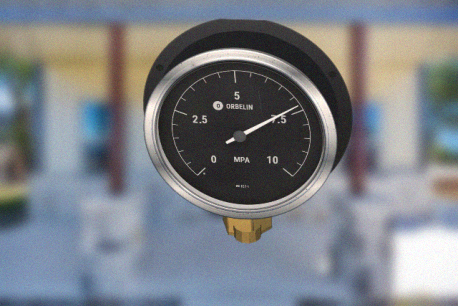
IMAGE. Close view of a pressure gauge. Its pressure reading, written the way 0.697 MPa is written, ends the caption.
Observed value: 7.25 MPa
